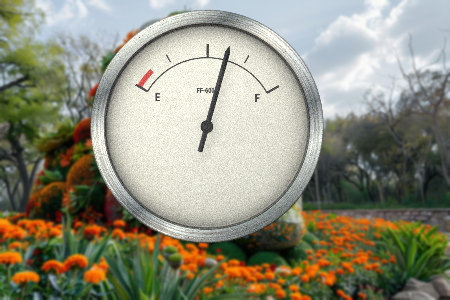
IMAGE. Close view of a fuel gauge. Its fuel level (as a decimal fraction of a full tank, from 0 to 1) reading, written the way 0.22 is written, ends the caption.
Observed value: 0.625
